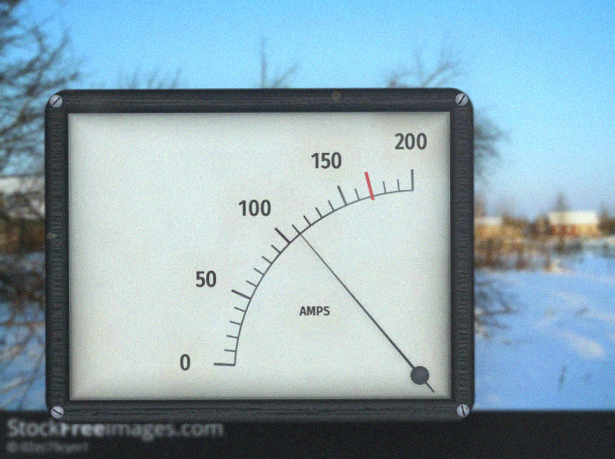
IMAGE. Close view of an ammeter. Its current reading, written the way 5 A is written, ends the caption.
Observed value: 110 A
